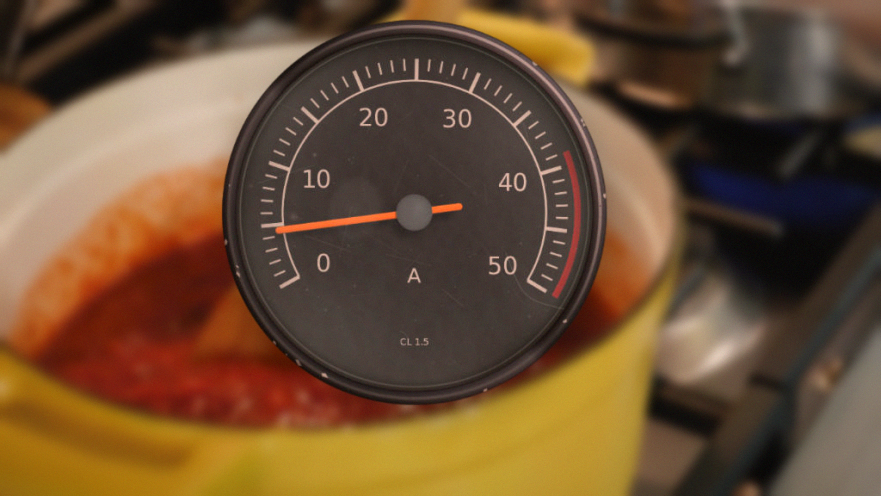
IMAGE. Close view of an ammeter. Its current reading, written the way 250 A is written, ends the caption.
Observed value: 4.5 A
